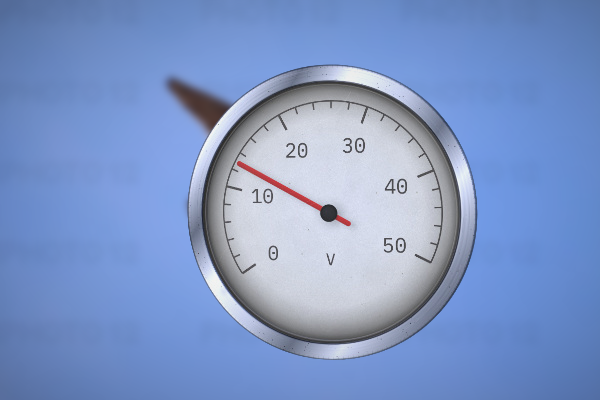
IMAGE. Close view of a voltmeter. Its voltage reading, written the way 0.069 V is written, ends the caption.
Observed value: 13 V
